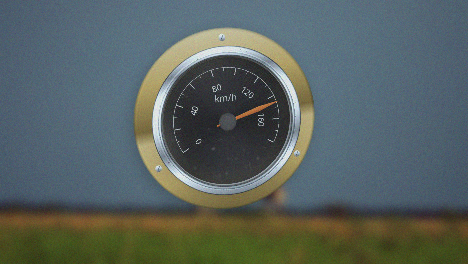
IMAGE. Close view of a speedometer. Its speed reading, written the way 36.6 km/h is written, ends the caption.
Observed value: 145 km/h
